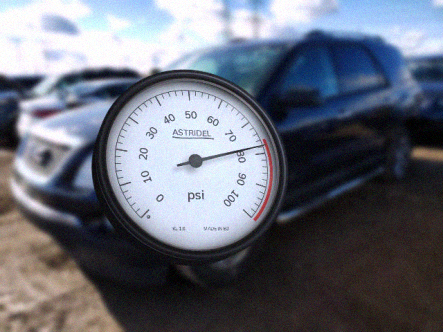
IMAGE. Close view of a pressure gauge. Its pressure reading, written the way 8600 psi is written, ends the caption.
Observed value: 78 psi
